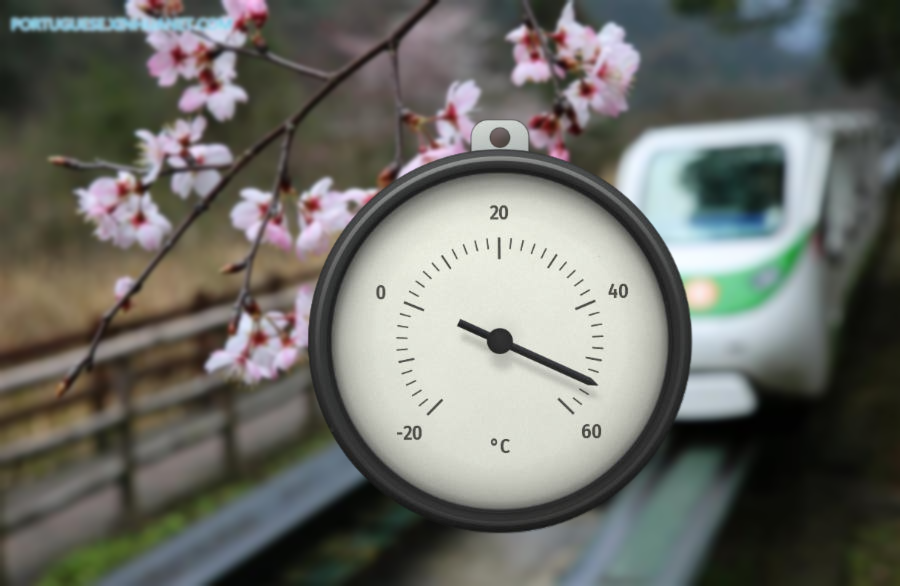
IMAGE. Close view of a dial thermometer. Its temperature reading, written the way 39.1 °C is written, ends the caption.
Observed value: 54 °C
